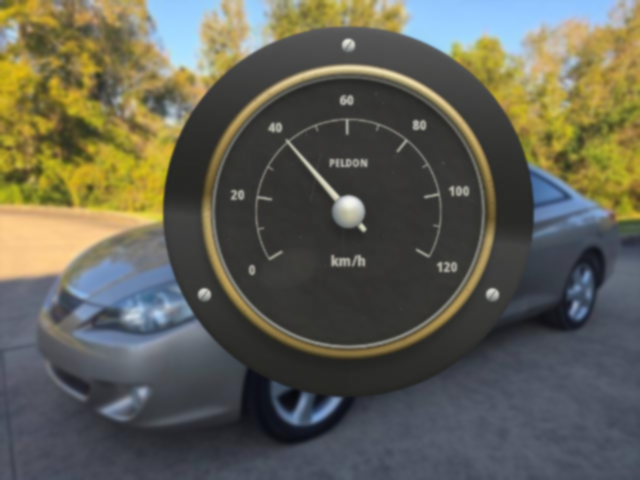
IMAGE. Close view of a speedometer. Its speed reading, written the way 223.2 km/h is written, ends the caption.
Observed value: 40 km/h
